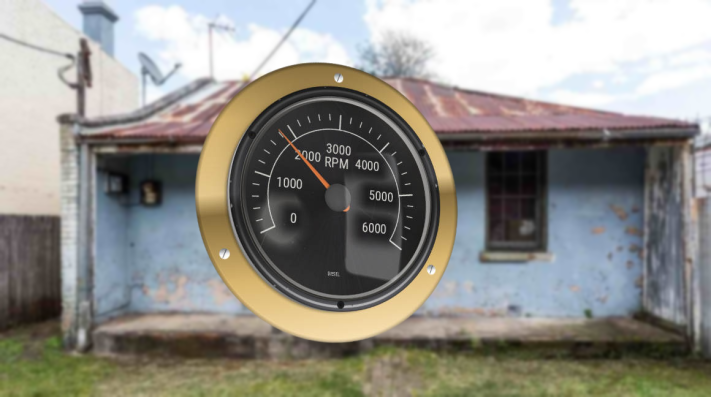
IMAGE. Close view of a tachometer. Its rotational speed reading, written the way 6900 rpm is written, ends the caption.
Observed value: 1800 rpm
